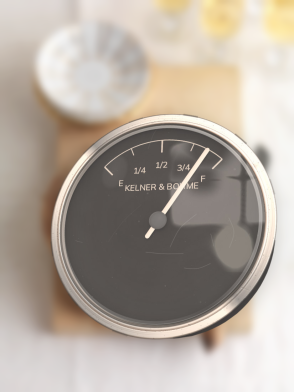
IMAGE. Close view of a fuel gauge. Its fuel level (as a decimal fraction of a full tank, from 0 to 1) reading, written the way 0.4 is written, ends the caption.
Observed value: 0.875
